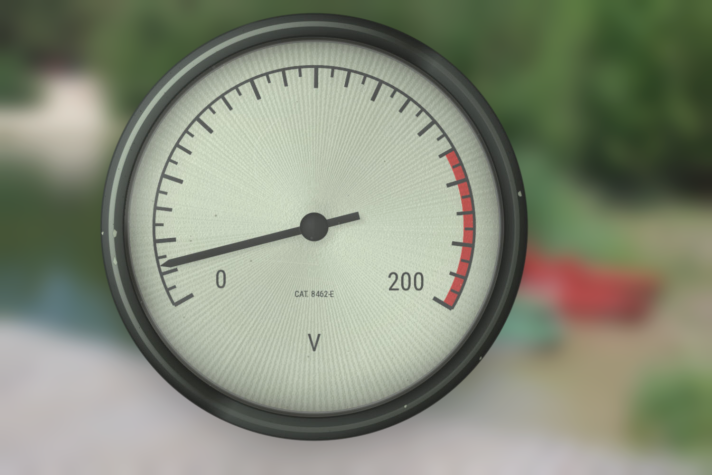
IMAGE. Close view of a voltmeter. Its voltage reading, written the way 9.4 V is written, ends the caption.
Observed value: 12.5 V
